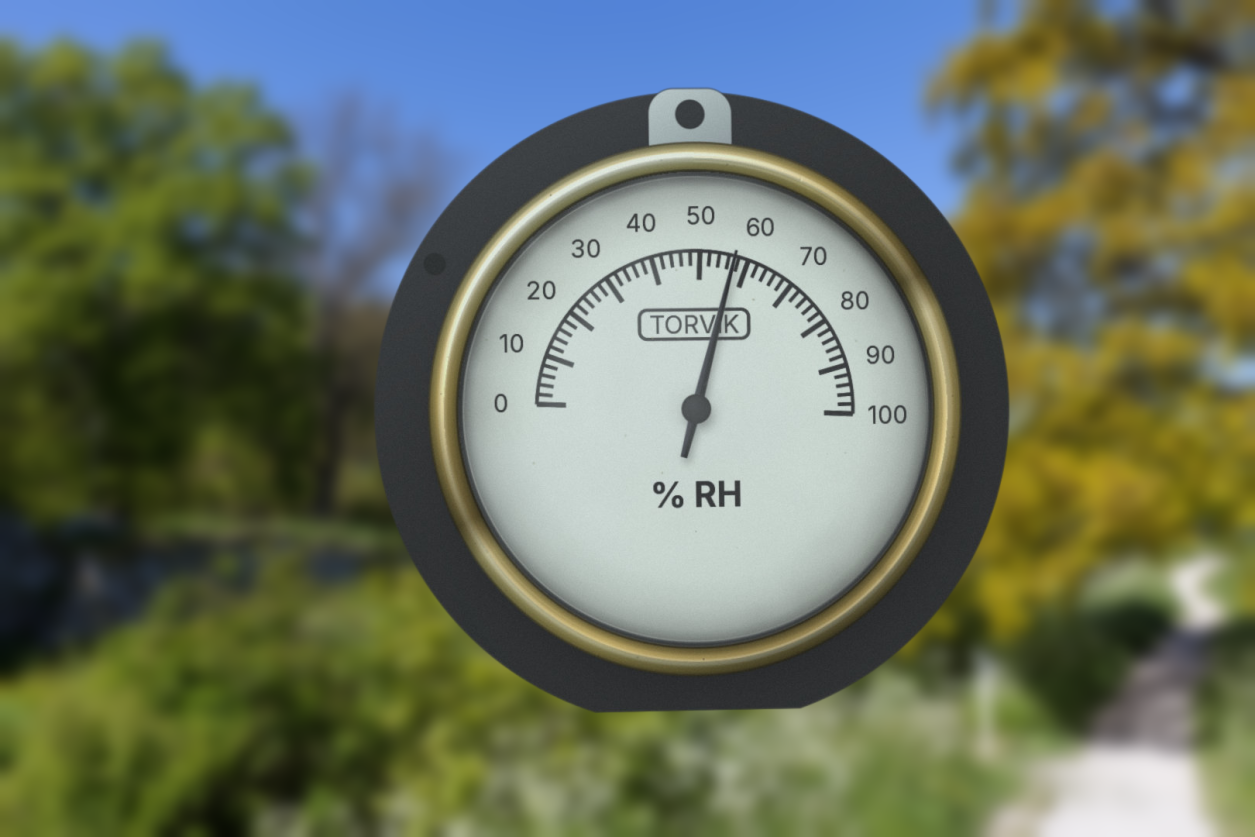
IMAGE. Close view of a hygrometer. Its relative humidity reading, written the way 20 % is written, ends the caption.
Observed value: 57 %
